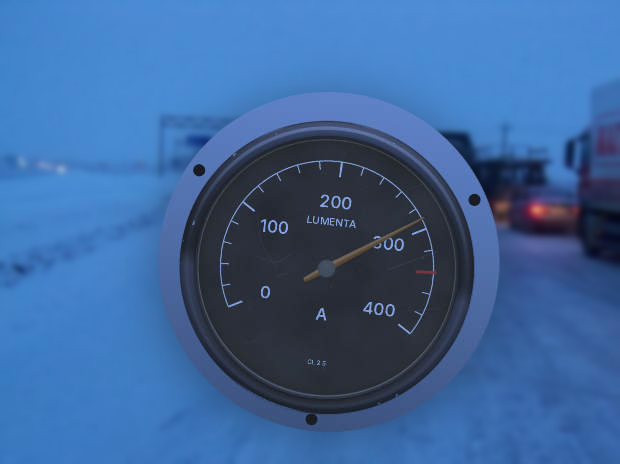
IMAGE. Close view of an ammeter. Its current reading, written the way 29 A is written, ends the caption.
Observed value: 290 A
